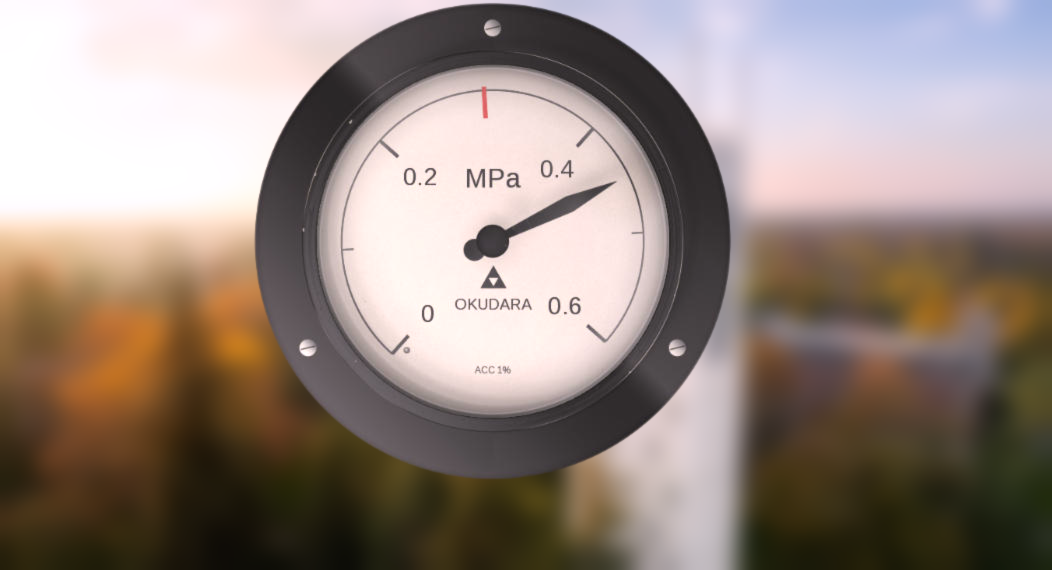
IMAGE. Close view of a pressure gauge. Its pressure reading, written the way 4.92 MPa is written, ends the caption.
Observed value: 0.45 MPa
